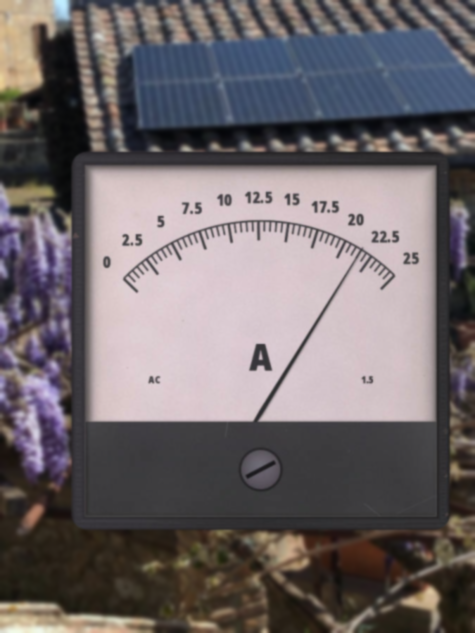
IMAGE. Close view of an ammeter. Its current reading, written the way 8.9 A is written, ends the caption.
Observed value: 21.5 A
